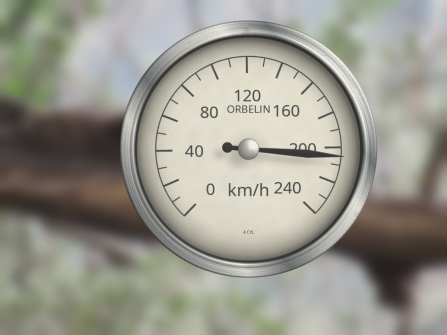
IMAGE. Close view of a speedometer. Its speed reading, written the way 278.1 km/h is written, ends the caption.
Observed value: 205 km/h
